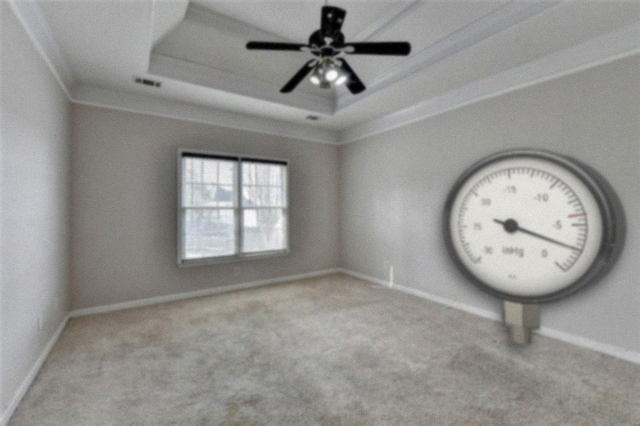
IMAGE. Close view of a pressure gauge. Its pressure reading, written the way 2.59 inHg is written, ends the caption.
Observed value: -2.5 inHg
